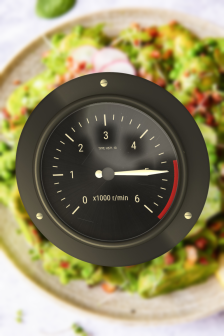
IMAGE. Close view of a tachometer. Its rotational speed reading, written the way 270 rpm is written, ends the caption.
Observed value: 5000 rpm
